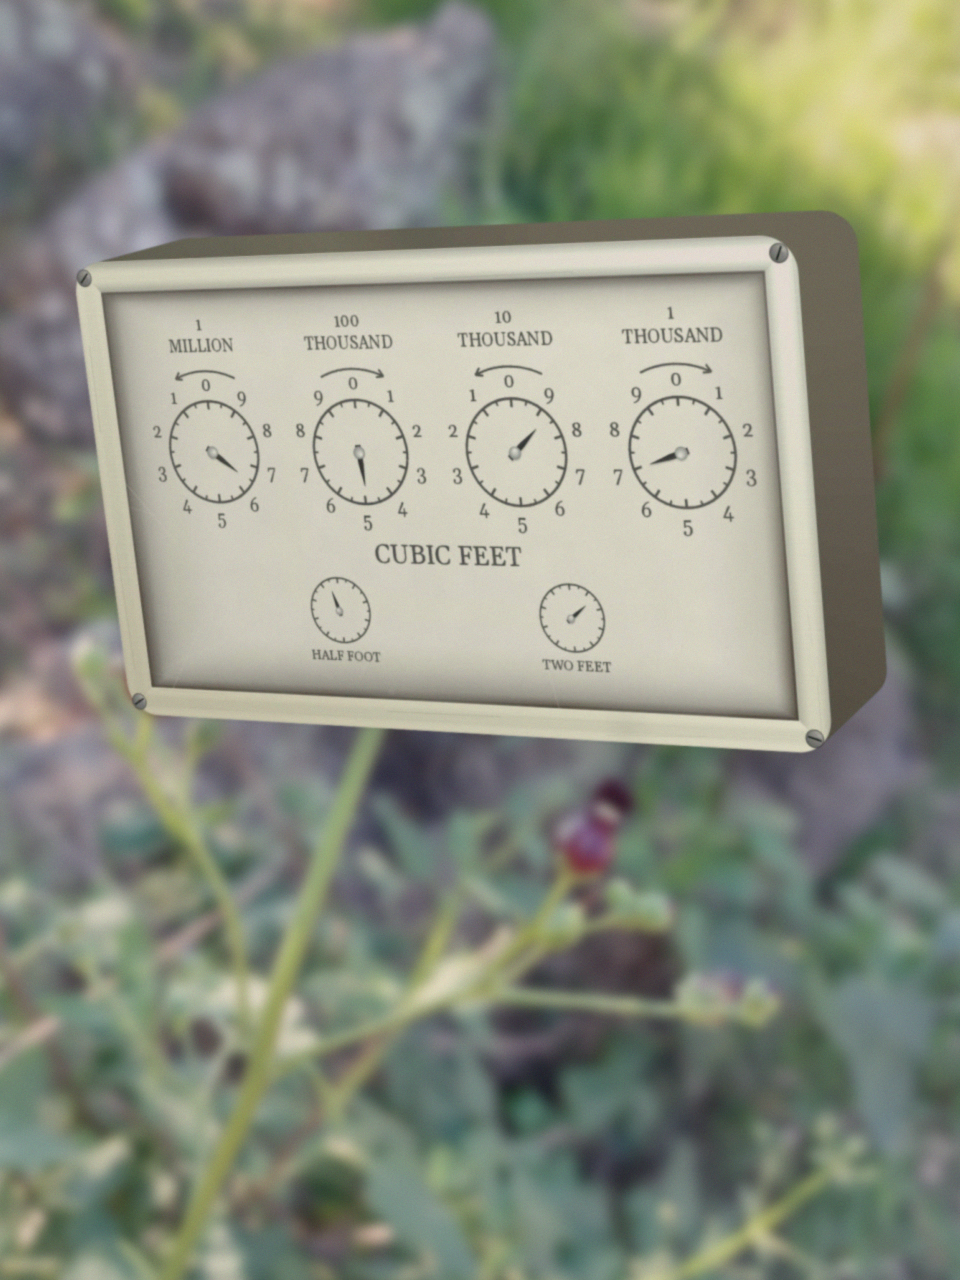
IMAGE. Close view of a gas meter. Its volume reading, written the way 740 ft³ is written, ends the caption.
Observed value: 648700 ft³
